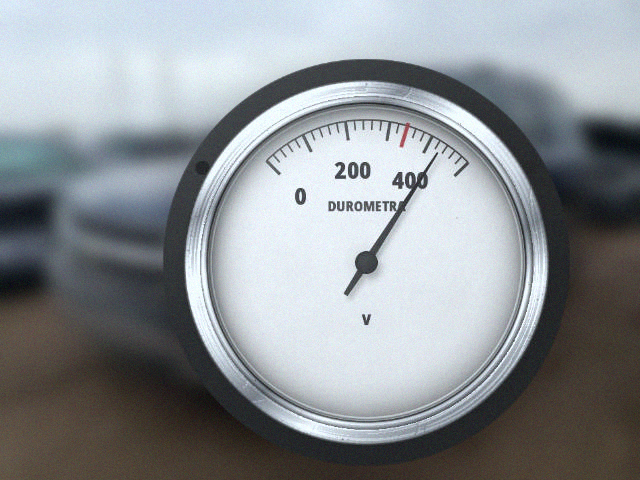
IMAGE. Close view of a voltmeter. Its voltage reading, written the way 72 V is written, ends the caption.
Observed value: 430 V
